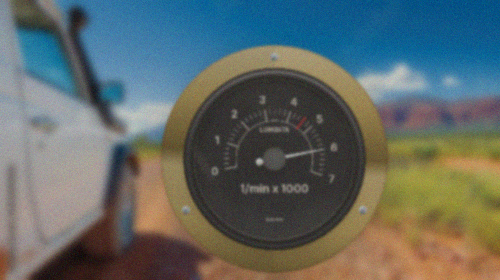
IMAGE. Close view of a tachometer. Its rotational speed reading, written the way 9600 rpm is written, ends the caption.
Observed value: 6000 rpm
